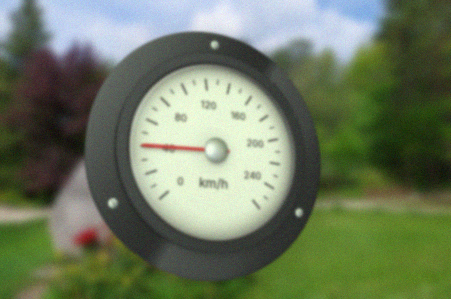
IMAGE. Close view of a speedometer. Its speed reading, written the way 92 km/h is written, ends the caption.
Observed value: 40 km/h
